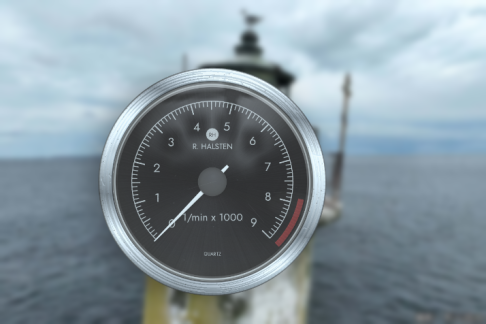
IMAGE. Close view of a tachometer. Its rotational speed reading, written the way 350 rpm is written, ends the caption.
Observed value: 0 rpm
